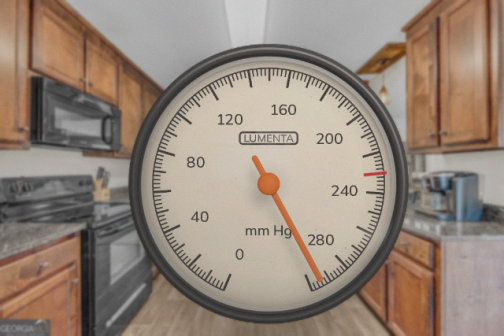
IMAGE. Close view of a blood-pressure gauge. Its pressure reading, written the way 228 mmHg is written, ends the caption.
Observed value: 294 mmHg
